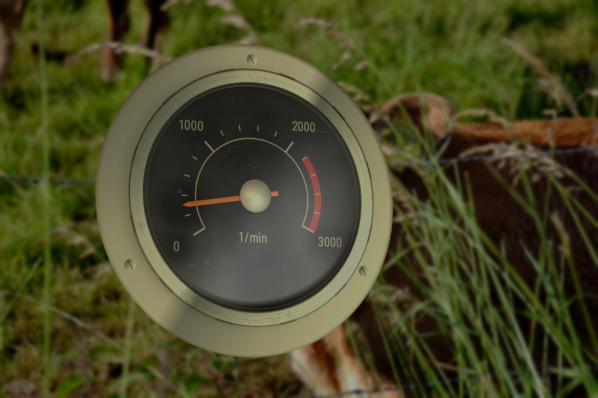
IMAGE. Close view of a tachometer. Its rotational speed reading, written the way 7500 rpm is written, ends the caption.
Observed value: 300 rpm
